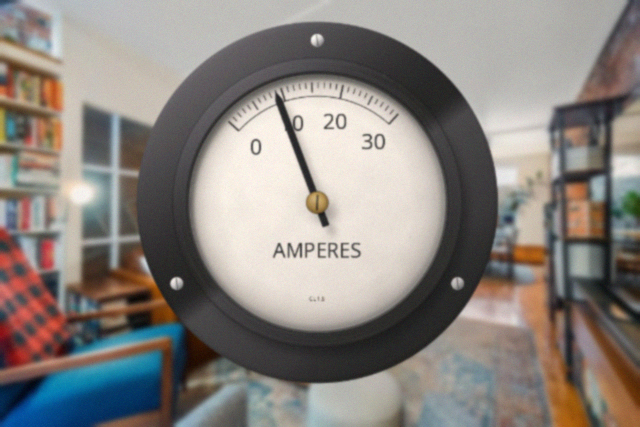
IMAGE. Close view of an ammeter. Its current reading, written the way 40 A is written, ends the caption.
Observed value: 9 A
